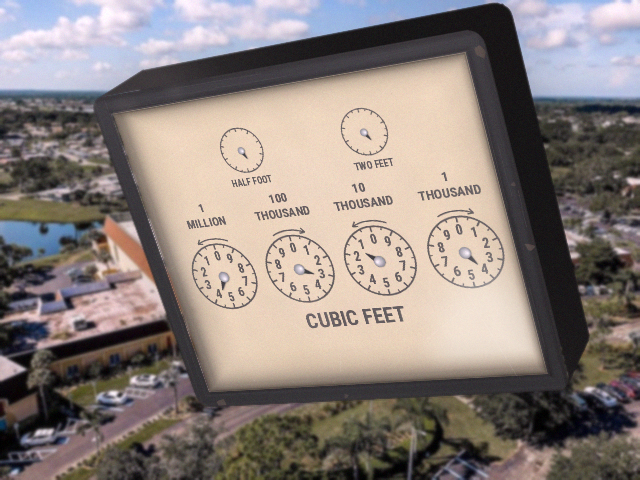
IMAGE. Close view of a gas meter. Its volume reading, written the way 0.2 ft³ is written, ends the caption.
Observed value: 431400 ft³
